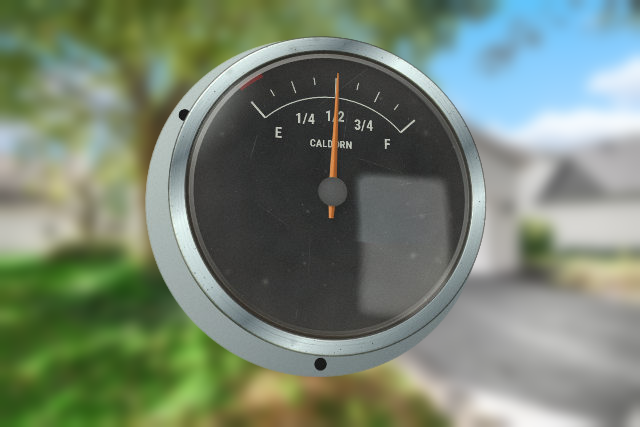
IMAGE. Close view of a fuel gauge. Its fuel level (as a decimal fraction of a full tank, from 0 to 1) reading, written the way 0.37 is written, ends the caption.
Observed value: 0.5
